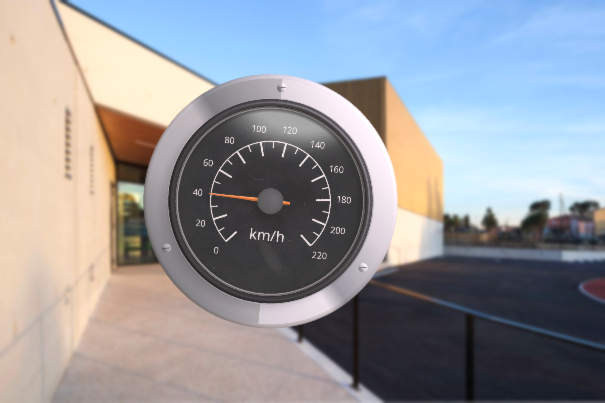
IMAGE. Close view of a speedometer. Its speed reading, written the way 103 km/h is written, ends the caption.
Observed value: 40 km/h
